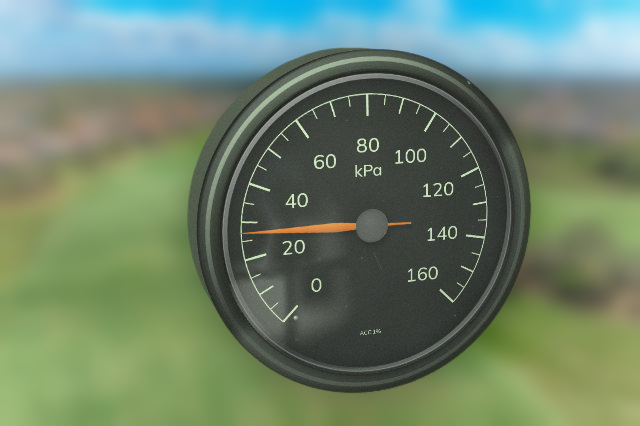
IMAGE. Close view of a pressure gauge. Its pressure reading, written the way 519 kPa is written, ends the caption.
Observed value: 27.5 kPa
